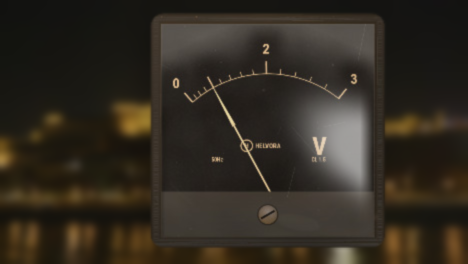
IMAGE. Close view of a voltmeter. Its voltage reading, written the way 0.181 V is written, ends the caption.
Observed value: 1 V
